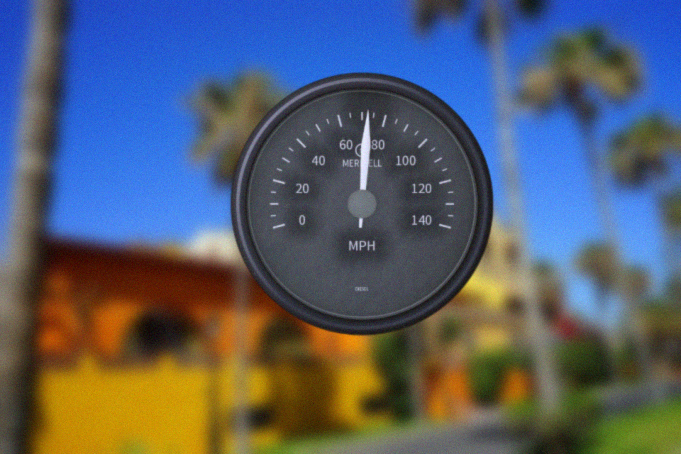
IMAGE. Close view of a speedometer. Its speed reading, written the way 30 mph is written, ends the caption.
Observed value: 72.5 mph
